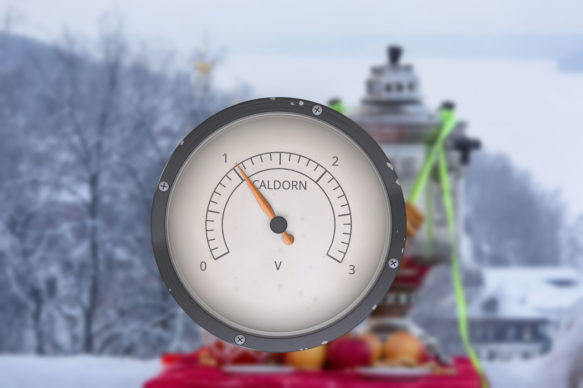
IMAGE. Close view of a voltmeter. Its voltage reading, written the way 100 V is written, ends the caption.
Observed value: 1.05 V
